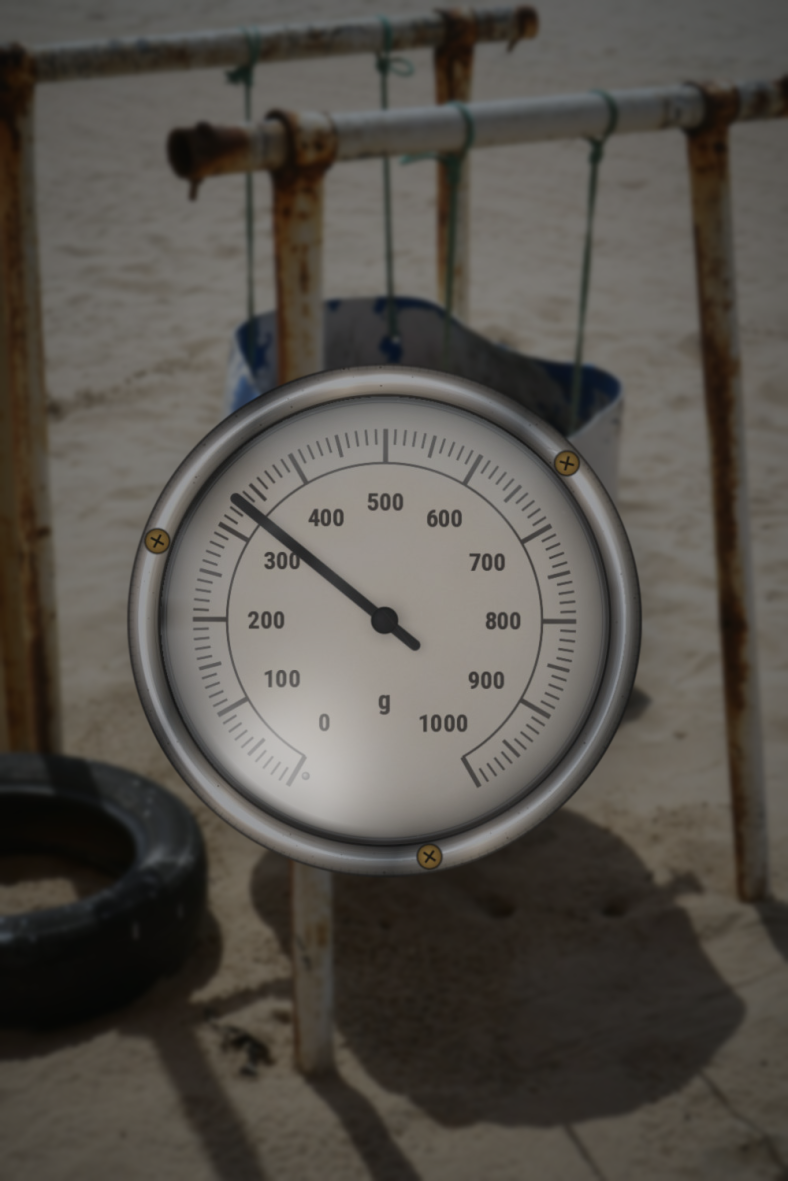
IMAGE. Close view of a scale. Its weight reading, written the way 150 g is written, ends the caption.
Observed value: 330 g
